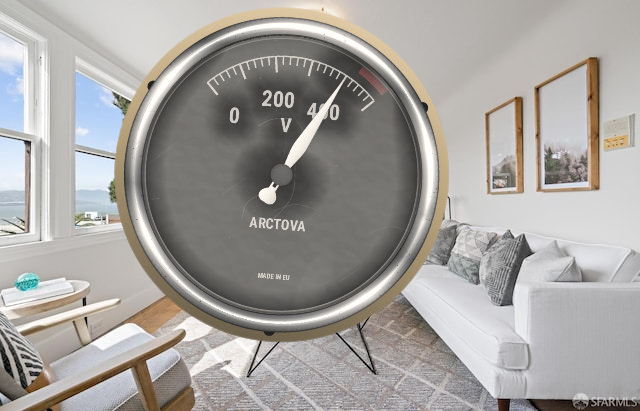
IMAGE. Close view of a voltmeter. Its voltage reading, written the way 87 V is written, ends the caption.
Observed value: 400 V
